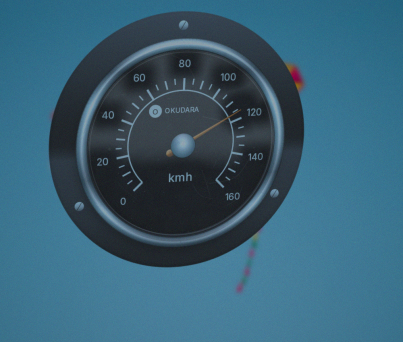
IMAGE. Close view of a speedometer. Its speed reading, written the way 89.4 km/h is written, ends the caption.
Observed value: 115 km/h
